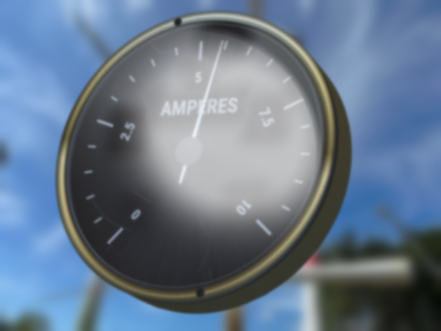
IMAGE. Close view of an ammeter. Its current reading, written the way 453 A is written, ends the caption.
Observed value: 5.5 A
